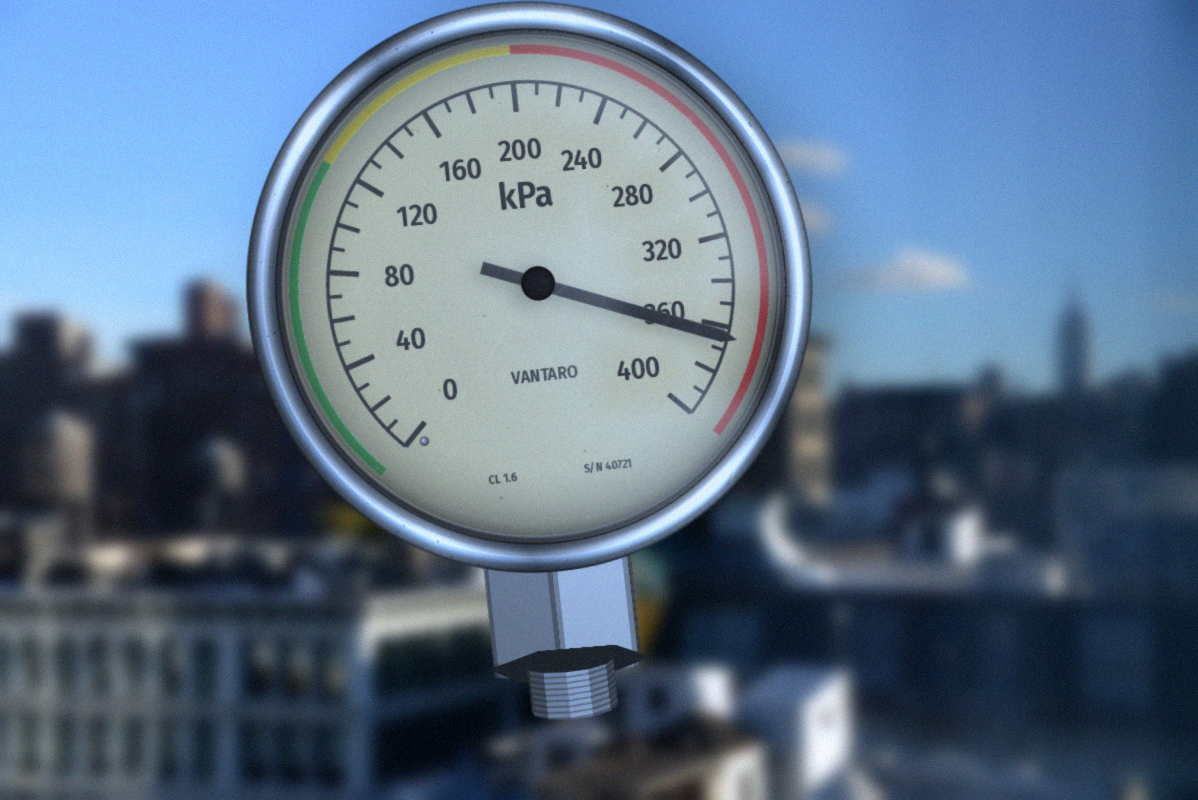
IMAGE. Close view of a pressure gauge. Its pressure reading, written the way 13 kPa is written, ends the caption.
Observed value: 365 kPa
